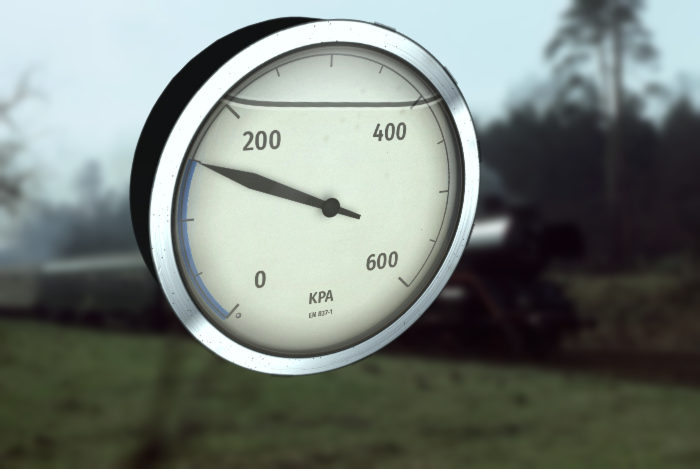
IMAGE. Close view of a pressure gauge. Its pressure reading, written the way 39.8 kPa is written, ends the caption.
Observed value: 150 kPa
